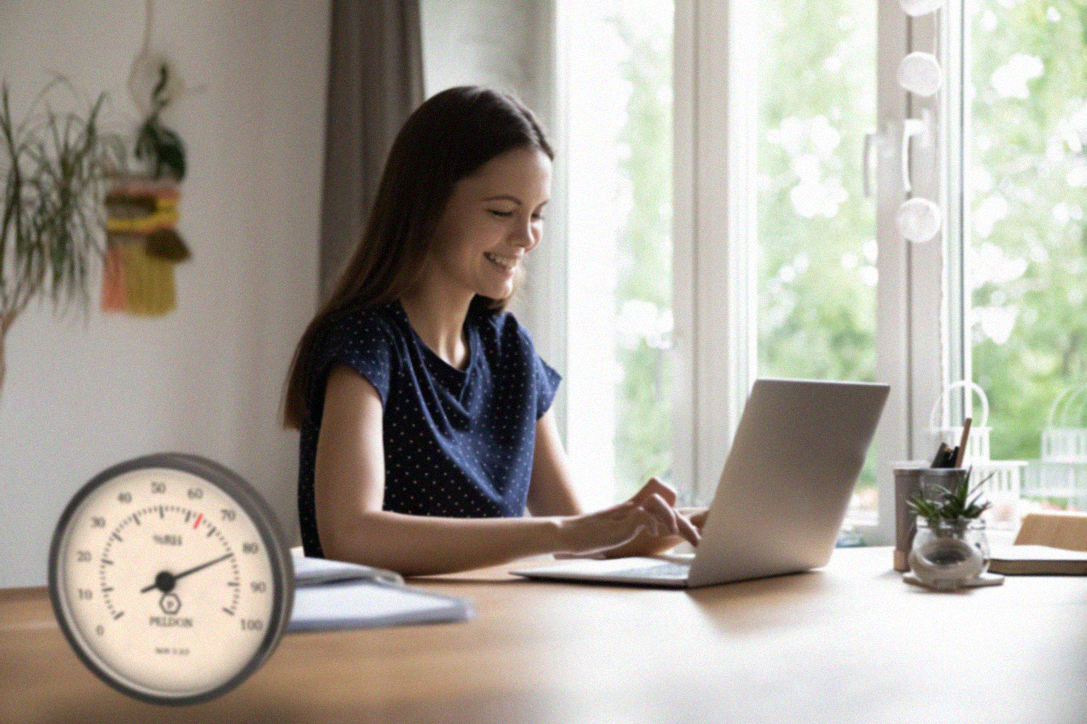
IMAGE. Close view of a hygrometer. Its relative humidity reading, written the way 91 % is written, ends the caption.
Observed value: 80 %
